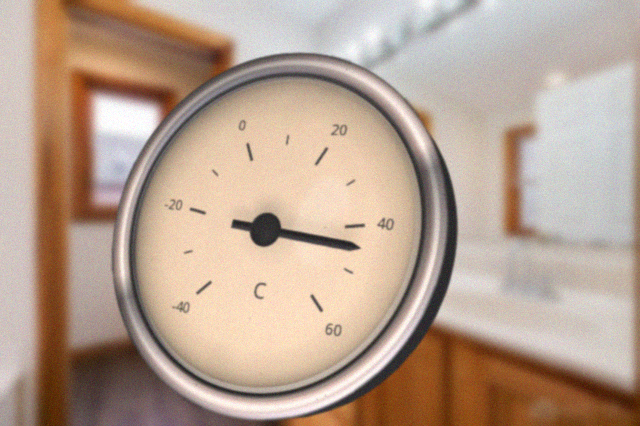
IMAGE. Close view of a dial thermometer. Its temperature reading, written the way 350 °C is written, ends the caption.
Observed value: 45 °C
